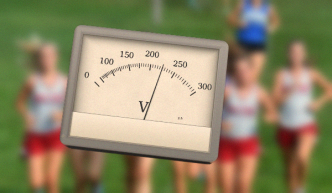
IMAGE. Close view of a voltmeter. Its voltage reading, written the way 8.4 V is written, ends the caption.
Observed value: 225 V
